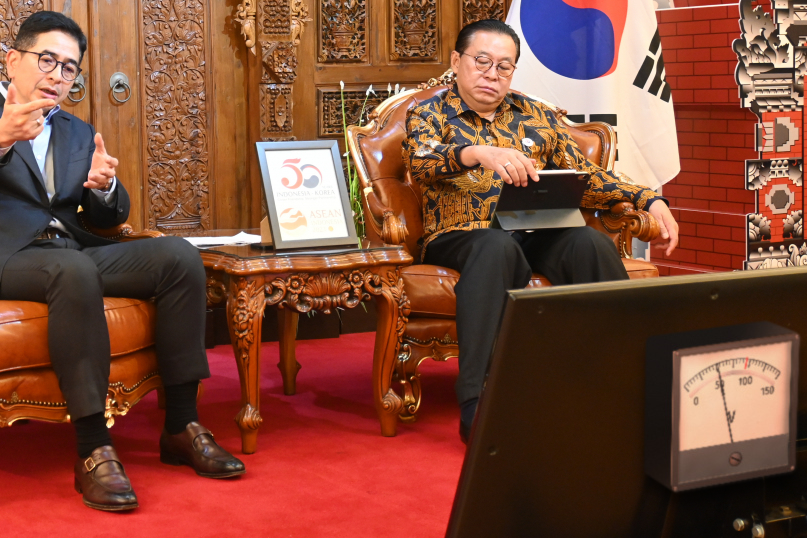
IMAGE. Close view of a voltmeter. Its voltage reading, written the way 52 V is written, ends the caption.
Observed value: 50 V
